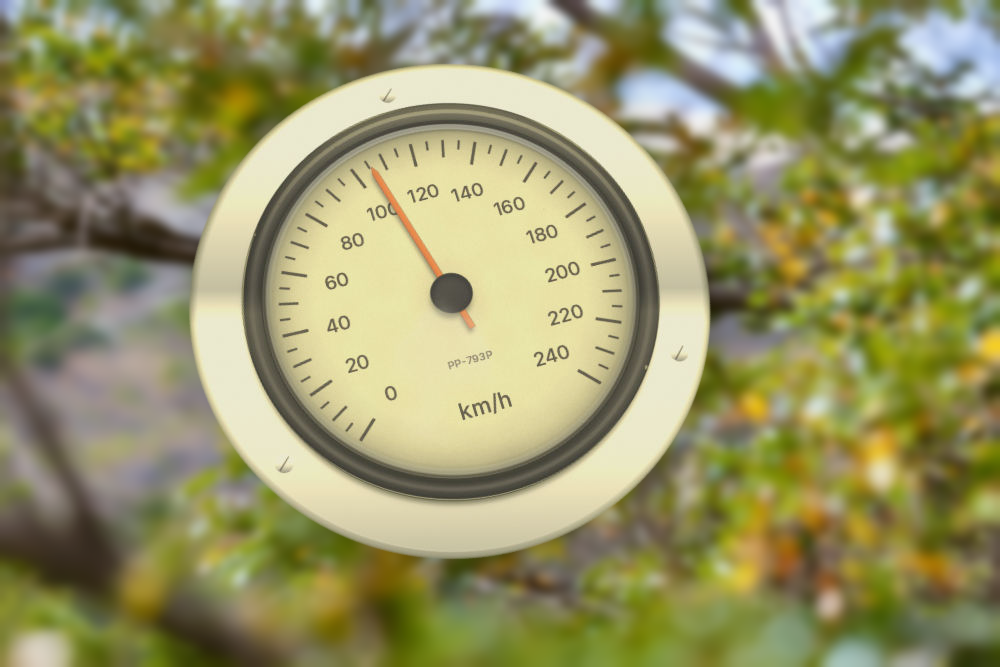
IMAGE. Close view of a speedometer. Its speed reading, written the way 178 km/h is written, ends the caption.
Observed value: 105 km/h
